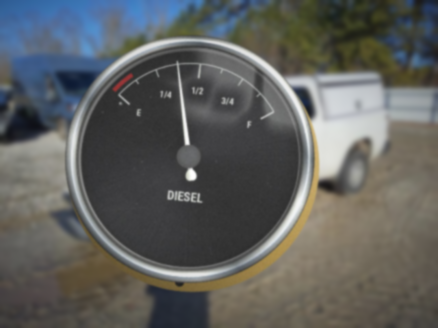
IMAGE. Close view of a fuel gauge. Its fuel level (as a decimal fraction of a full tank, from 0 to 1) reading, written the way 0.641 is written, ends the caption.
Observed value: 0.375
